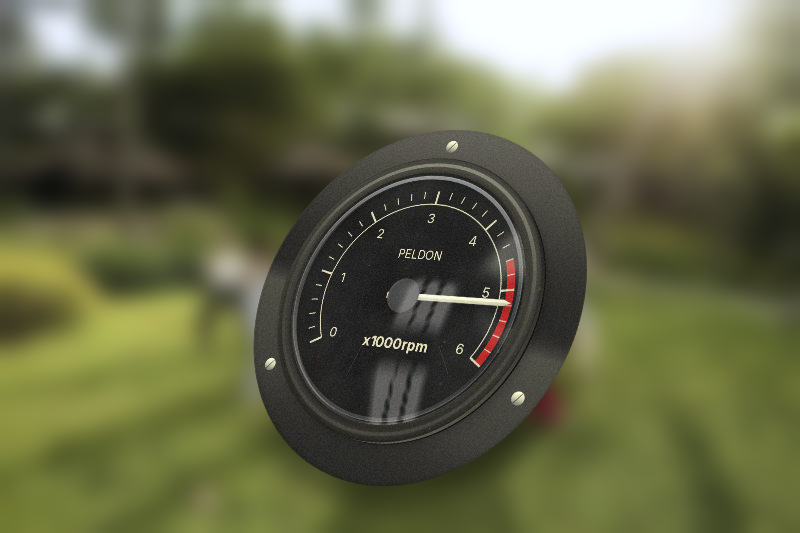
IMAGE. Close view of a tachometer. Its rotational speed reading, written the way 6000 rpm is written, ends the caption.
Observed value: 5200 rpm
